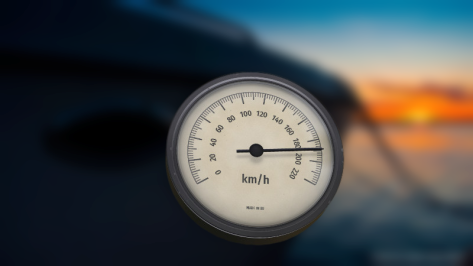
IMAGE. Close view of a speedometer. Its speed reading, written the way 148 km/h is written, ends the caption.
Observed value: 190 km/h
